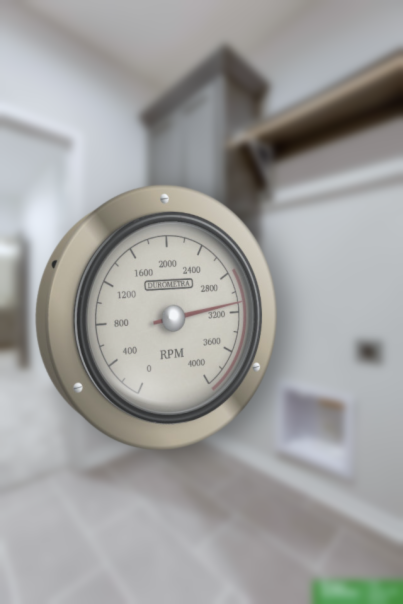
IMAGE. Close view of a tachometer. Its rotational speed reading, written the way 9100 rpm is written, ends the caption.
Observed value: 3100 rpm
